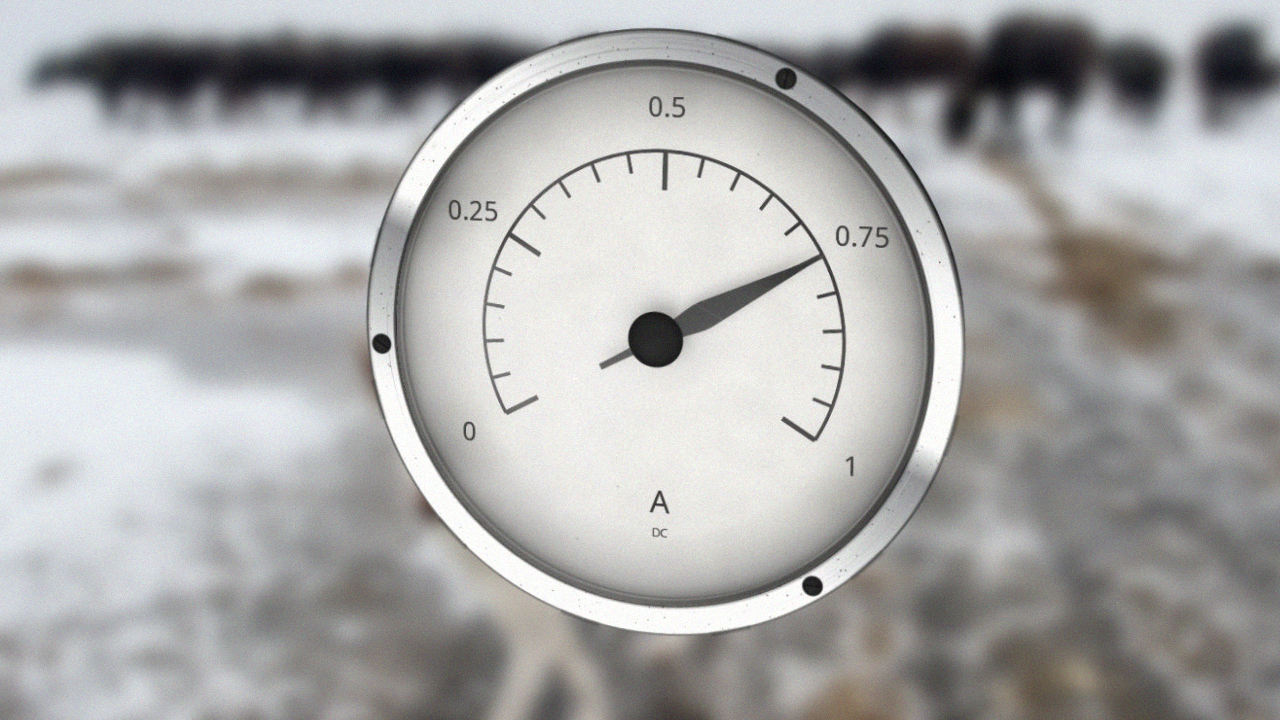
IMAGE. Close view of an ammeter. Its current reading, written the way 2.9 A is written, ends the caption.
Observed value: 0.75 A
